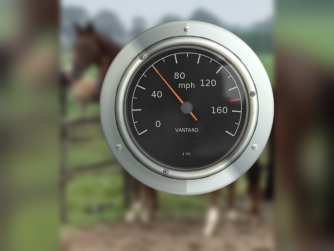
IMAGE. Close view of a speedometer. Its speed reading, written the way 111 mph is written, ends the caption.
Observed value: 60 mph
